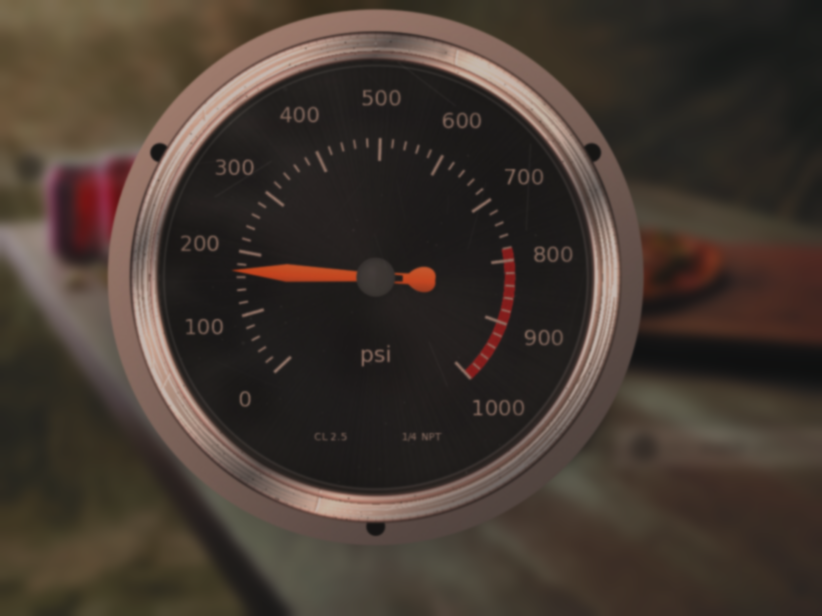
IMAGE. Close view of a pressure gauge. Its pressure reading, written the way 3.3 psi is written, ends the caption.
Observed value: 170 psi
